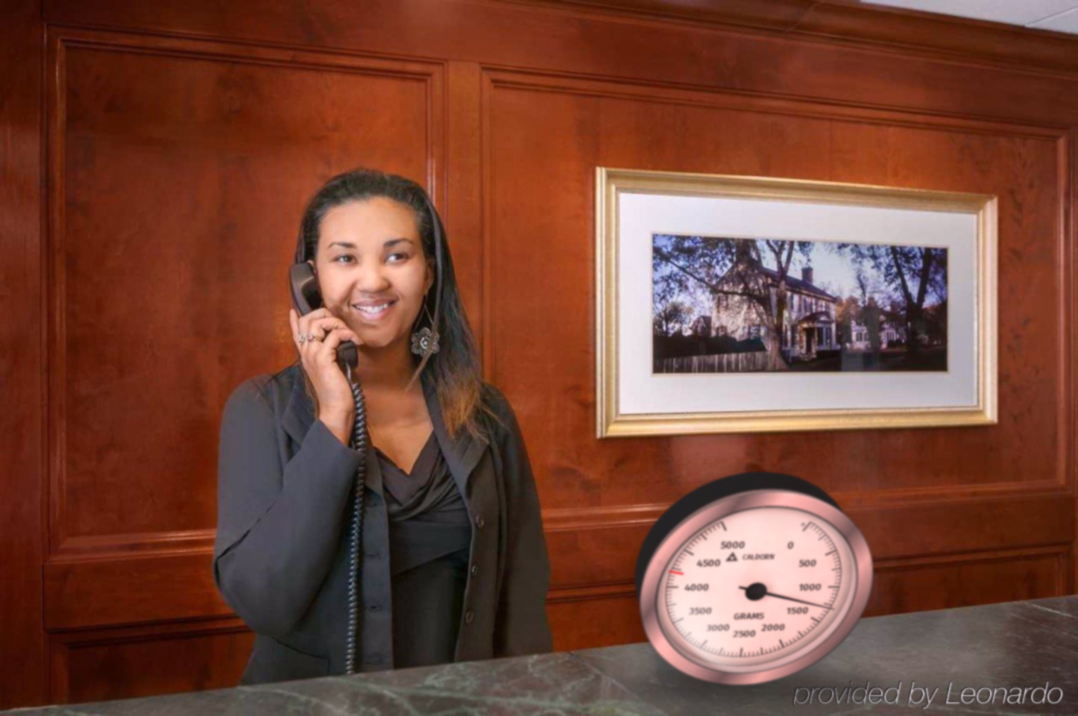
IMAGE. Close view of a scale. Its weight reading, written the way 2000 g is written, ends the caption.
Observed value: 1250 g
